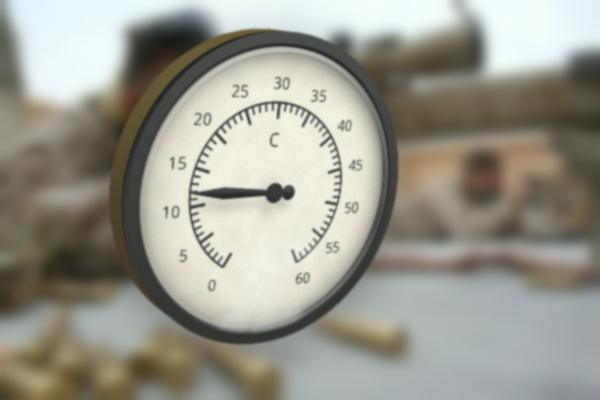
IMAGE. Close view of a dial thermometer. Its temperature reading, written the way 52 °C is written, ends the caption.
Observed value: 12 °C
